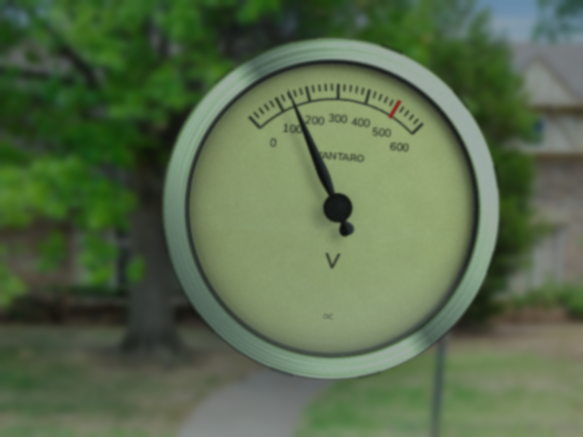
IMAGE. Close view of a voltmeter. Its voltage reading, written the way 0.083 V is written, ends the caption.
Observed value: 140 V
